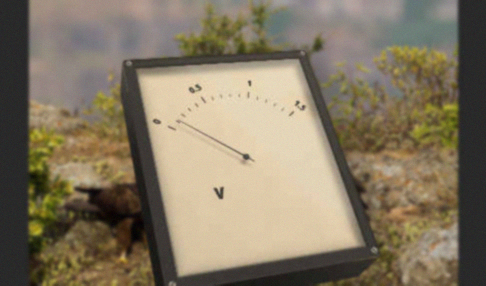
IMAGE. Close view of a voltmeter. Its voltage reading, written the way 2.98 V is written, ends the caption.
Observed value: 0.1 V
